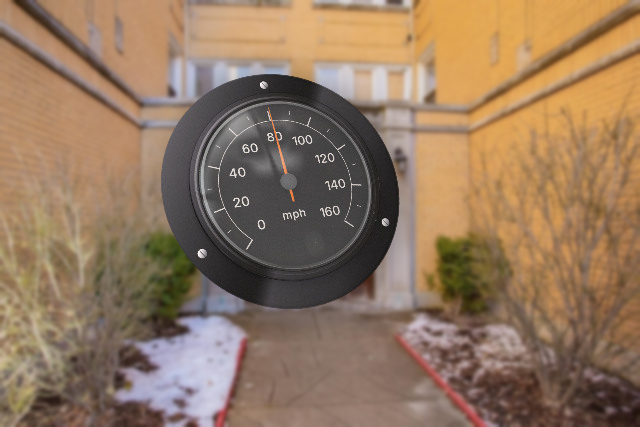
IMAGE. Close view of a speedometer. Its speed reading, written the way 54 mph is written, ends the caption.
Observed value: 80 mph
